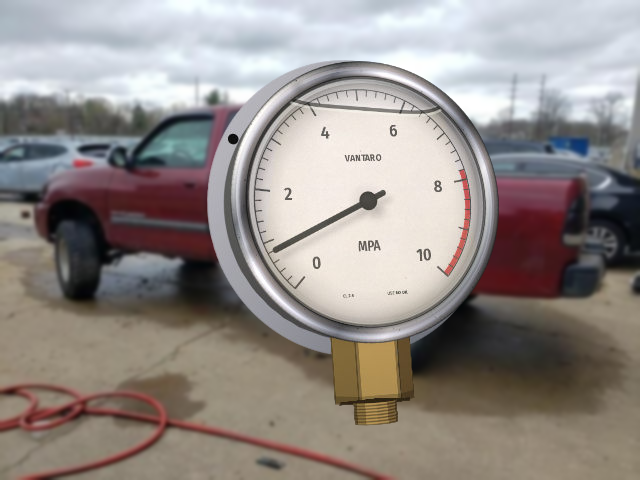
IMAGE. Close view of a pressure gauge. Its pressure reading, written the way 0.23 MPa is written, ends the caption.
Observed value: 0.8 MPa
